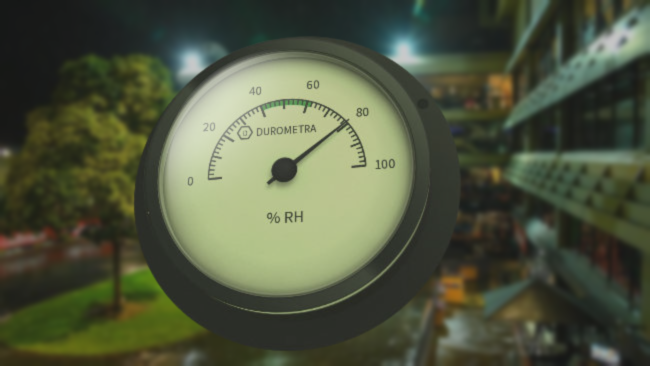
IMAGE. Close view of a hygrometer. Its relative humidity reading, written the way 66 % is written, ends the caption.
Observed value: 80 %
